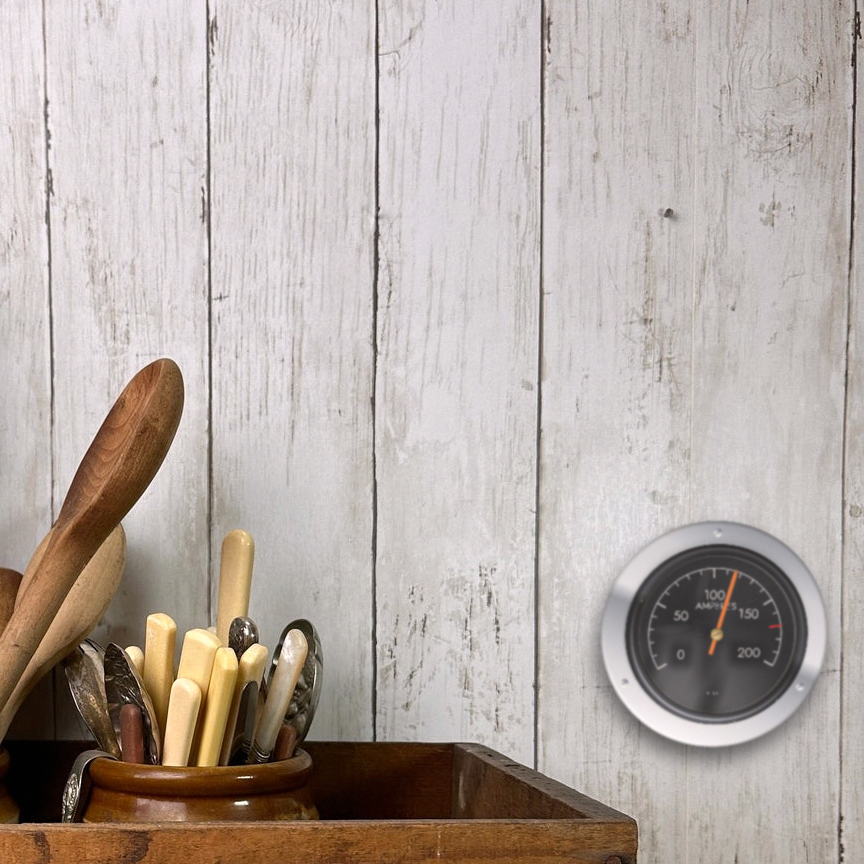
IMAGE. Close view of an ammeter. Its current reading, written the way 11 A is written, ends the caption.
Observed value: 115 A
